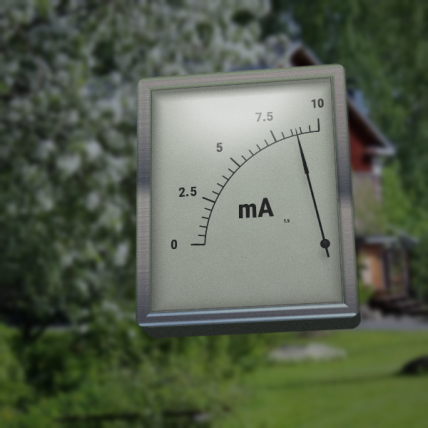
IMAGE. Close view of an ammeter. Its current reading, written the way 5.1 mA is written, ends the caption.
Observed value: 8.75 mA
